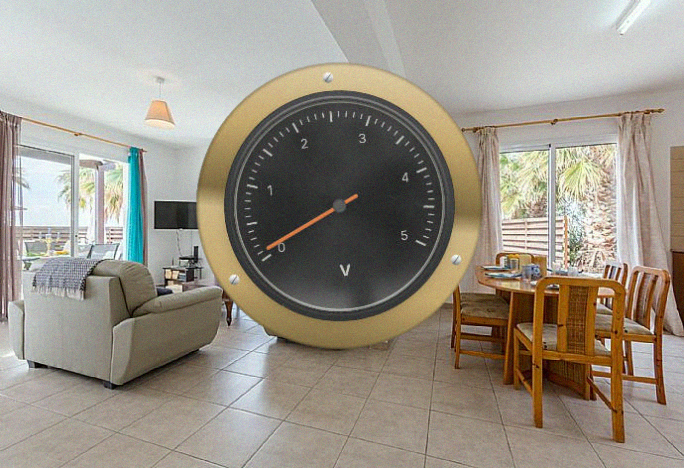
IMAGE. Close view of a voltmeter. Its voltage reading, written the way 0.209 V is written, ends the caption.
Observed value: 0.1 V
